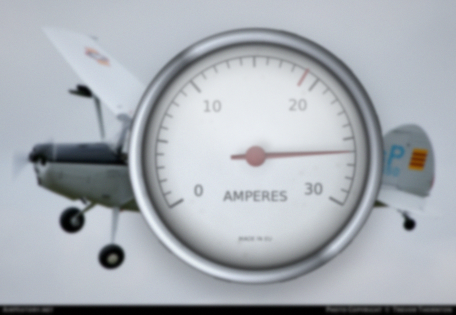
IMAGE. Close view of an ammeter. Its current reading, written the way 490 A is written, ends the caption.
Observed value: 26 A
